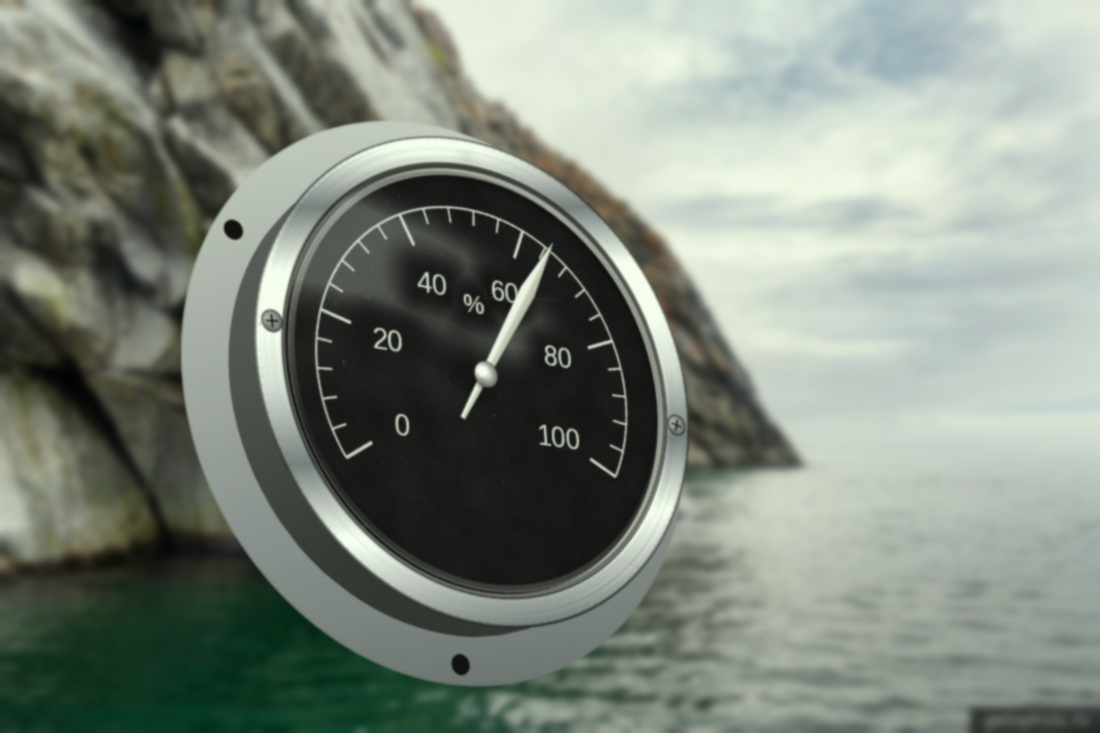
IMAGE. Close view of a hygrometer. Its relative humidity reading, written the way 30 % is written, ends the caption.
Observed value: 64 %
